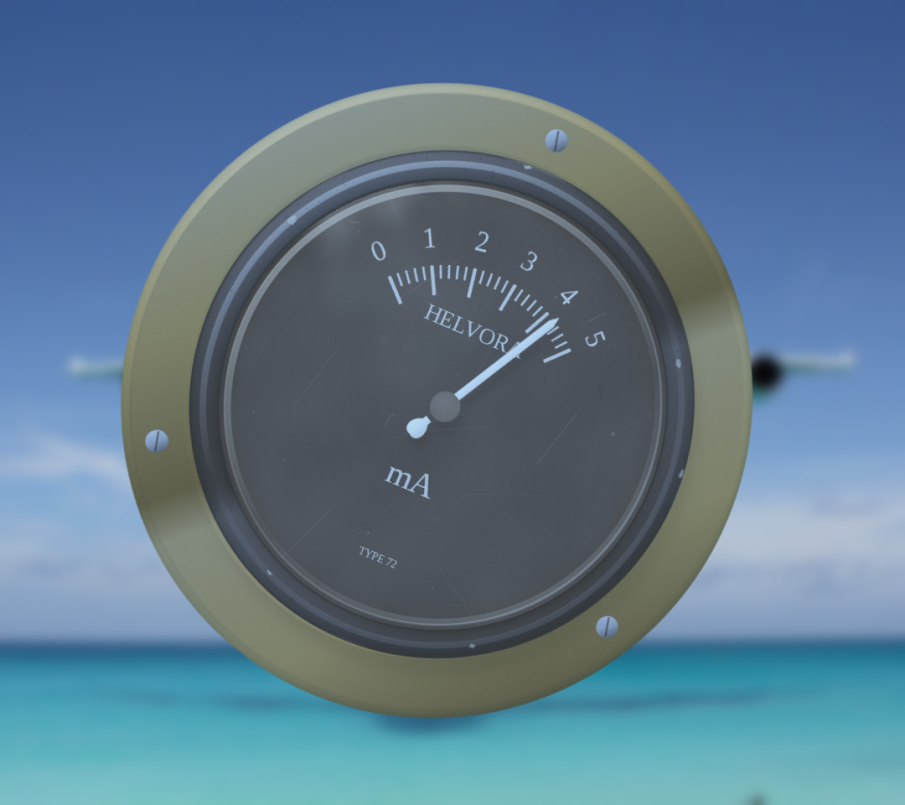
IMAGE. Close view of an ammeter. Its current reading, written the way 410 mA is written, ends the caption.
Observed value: 4.2 mA
